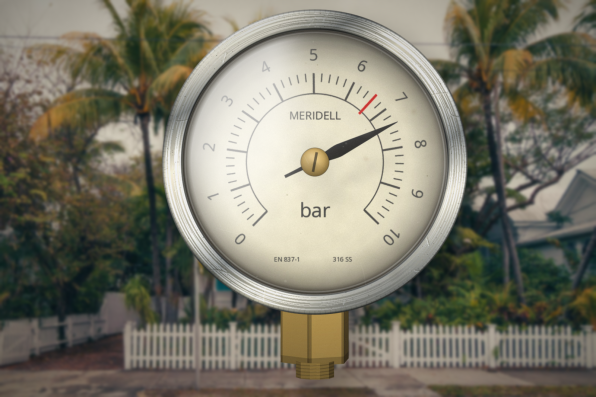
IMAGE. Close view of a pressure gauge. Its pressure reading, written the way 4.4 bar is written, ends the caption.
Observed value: 7.4 bar
